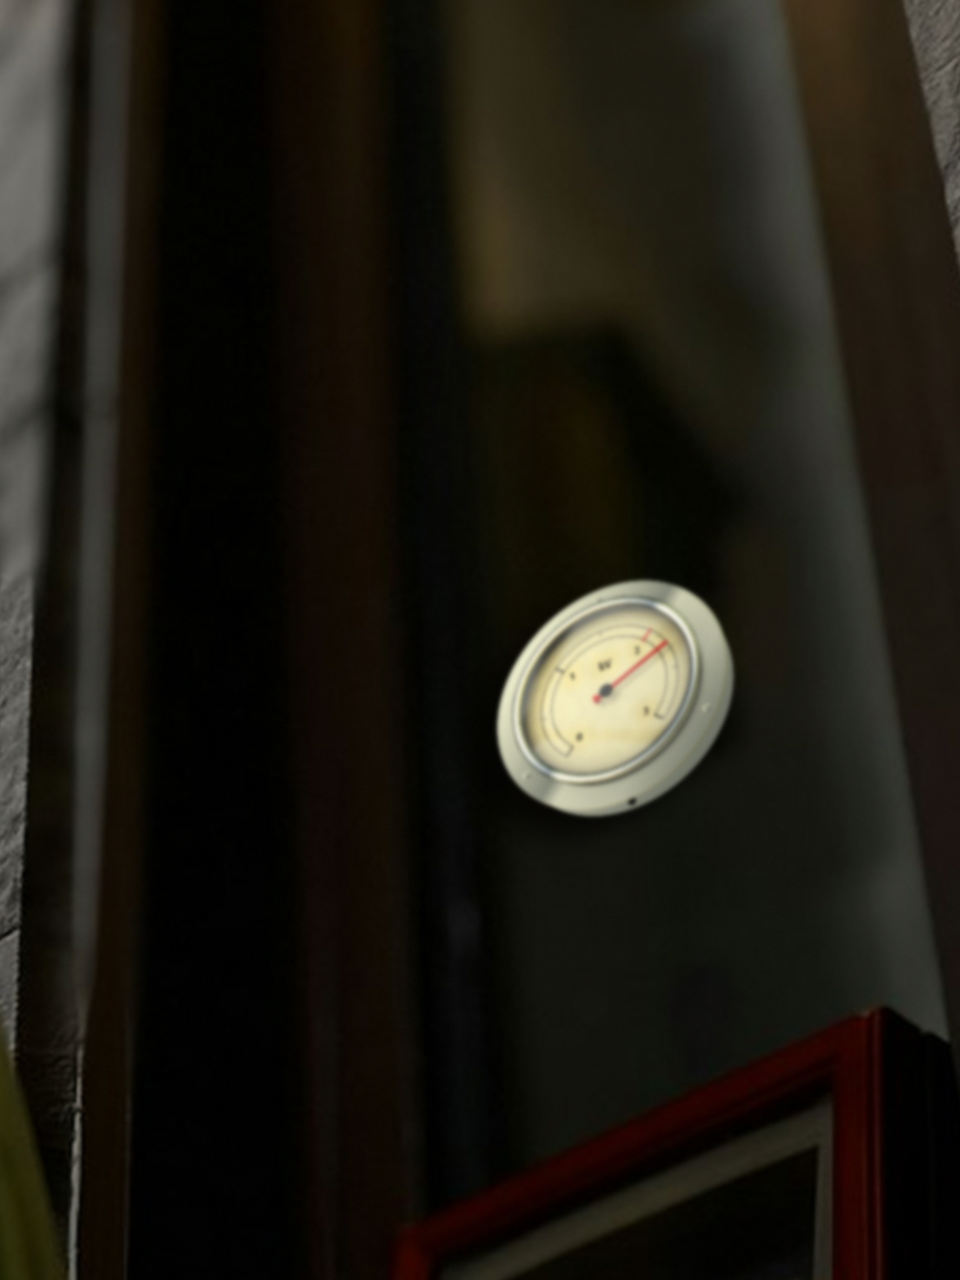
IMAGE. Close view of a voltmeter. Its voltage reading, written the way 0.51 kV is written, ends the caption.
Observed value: 2.25 kV
